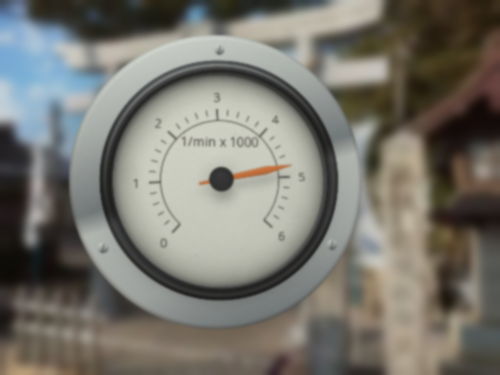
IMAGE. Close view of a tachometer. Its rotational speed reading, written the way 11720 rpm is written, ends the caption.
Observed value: 4800 rpm
